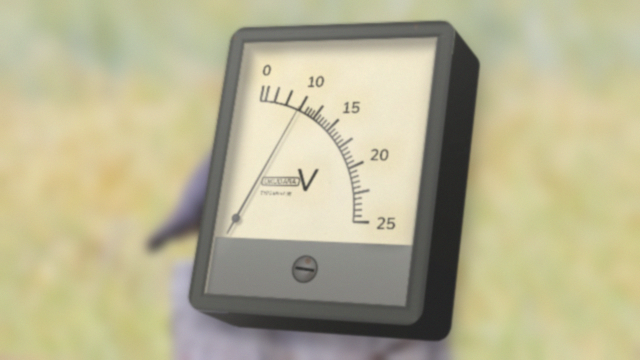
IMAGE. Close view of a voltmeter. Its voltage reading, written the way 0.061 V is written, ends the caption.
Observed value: 10 V
